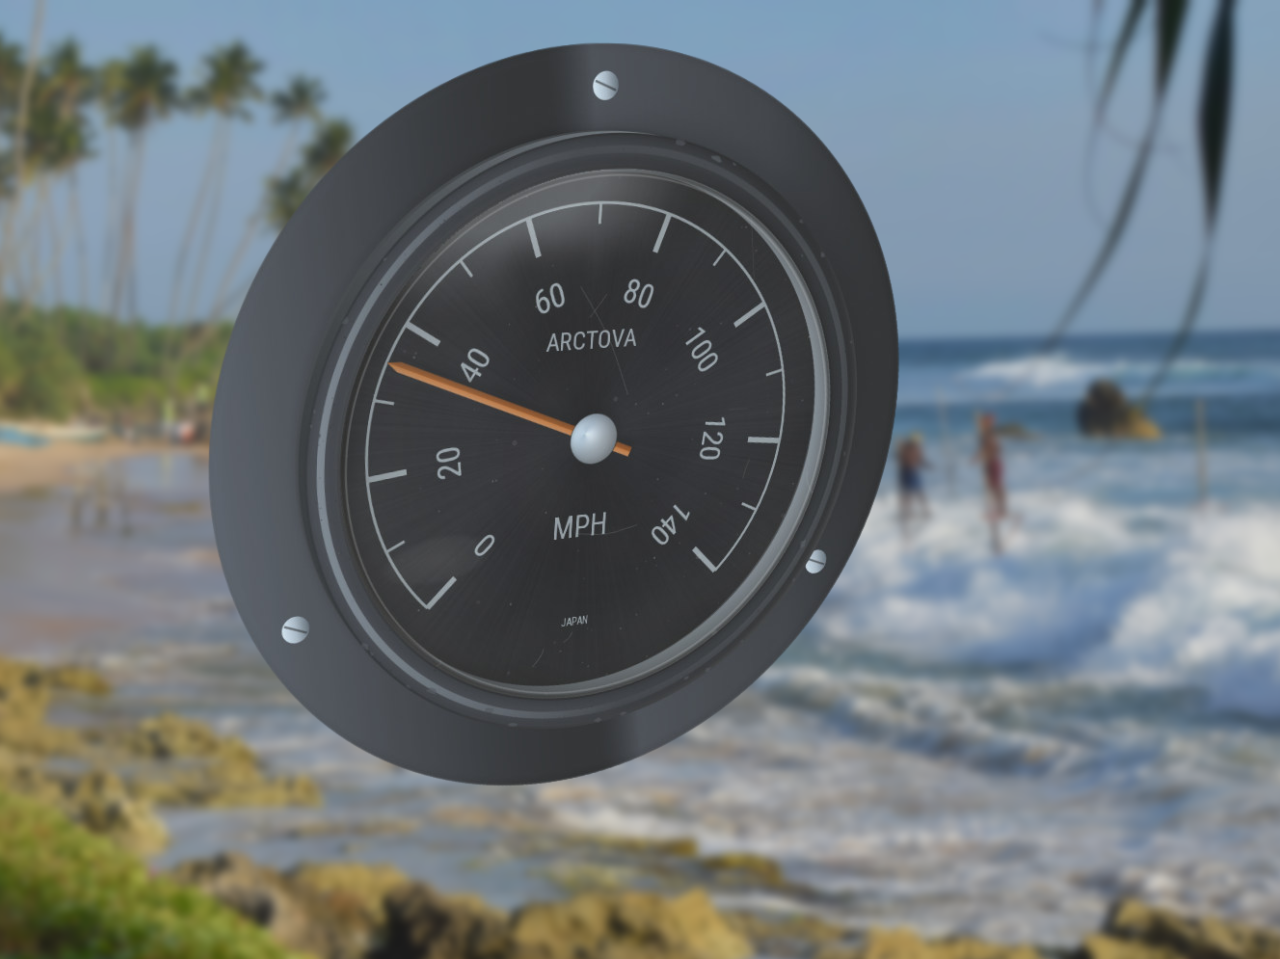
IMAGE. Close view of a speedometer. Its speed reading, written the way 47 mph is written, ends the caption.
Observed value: 35 mph
